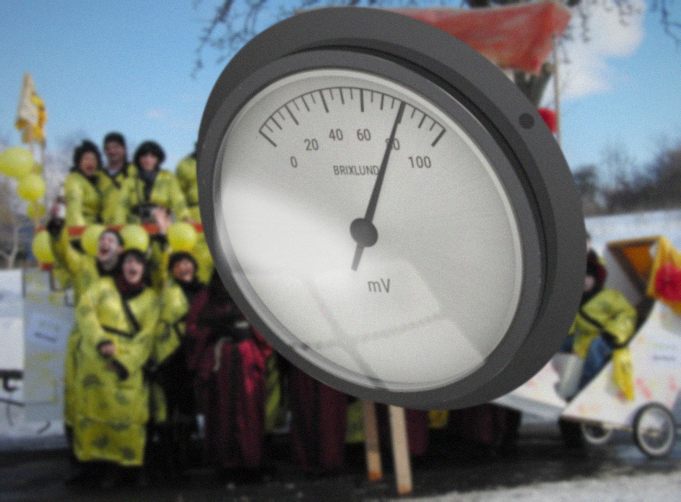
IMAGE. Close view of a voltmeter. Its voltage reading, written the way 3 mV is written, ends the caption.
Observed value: 80 mV
